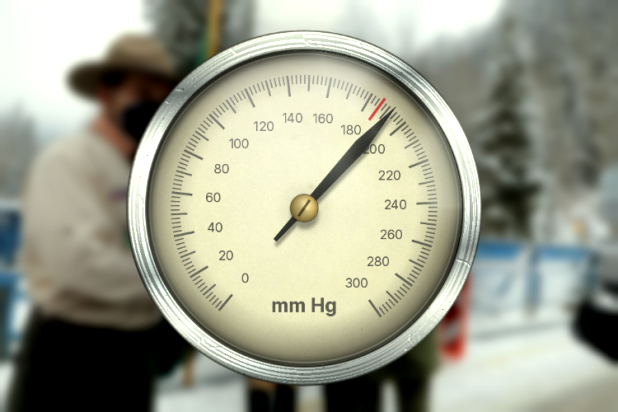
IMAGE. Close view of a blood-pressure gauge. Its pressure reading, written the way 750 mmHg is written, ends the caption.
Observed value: 192 mmHg
